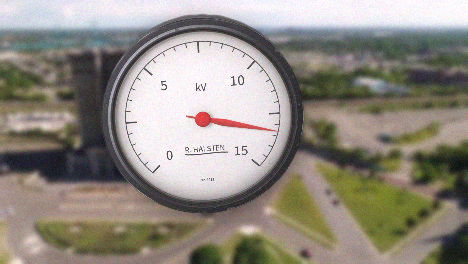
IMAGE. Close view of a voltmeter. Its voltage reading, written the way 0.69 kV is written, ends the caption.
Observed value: 13.25 kV
